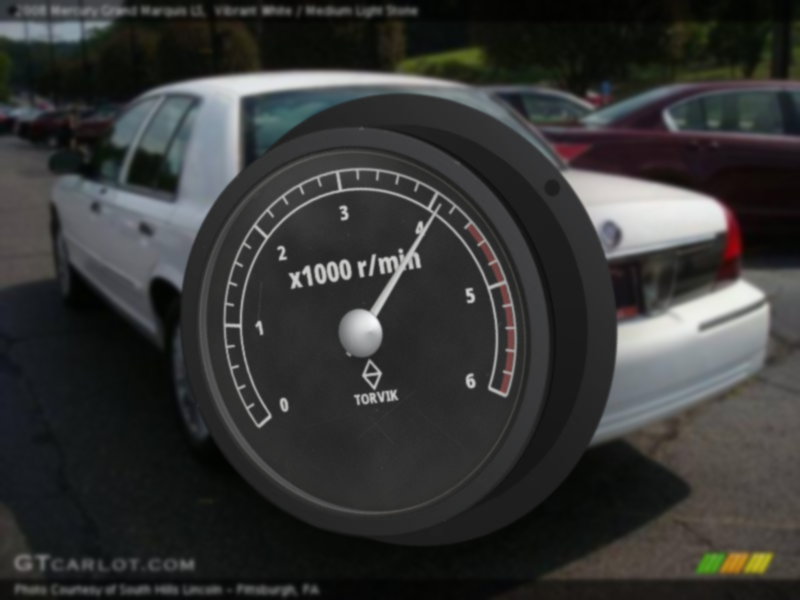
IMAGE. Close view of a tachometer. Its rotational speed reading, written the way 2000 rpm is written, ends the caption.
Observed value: 4100 rpm
